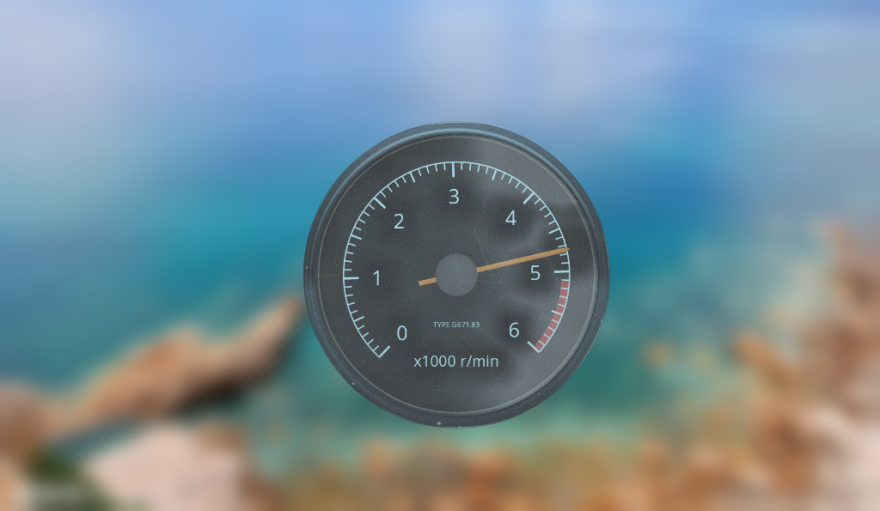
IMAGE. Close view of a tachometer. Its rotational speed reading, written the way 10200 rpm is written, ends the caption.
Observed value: 4750 rpm
